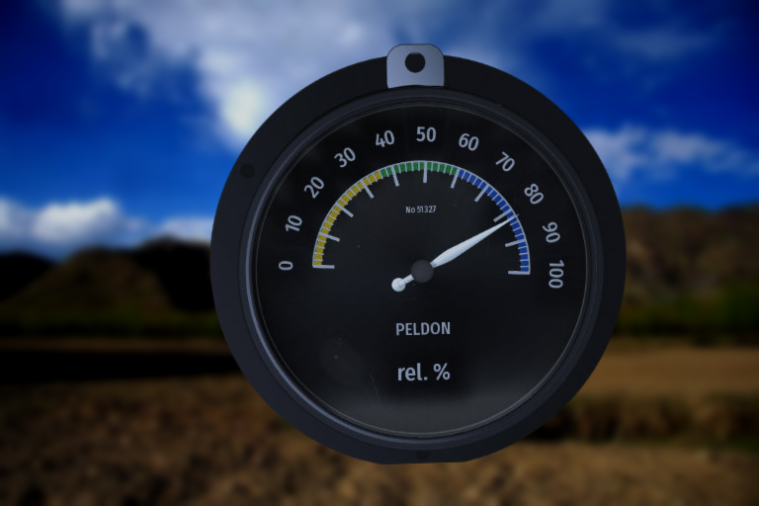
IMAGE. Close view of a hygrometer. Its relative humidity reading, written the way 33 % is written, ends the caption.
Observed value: 82 %
